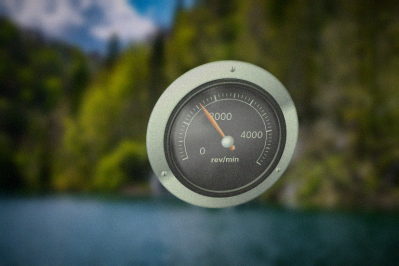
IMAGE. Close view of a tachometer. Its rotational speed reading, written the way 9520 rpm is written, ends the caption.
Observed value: 1600 rpm
